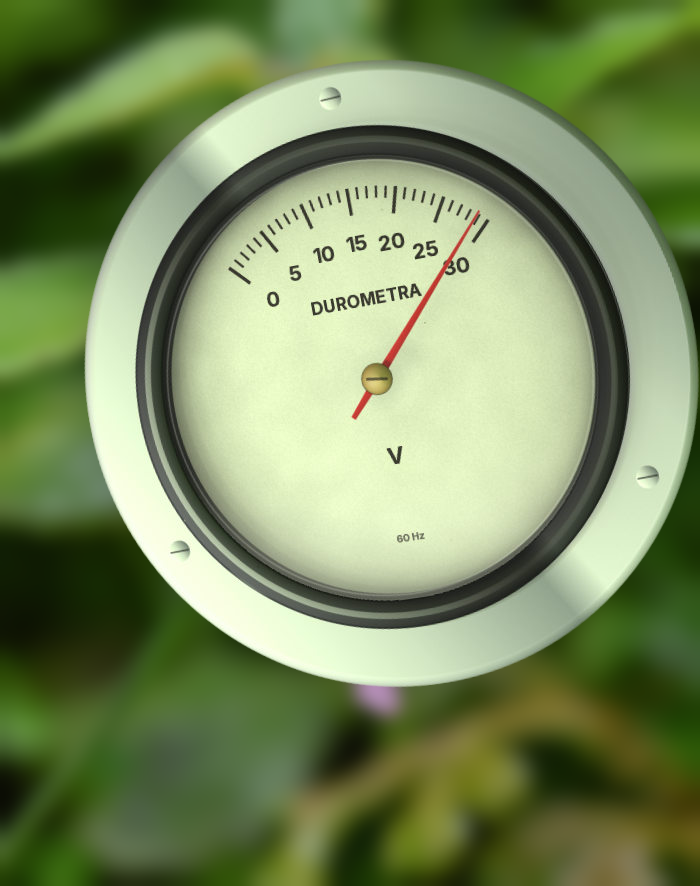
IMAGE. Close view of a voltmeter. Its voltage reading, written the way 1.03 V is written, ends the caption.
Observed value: 29 V
